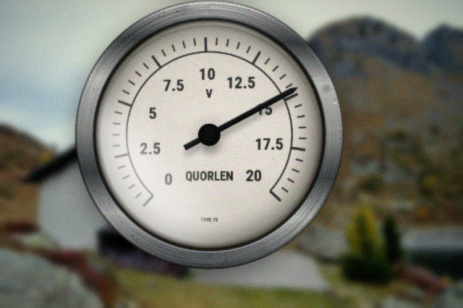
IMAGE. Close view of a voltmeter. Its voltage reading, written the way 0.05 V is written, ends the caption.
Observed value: 14.75 V
